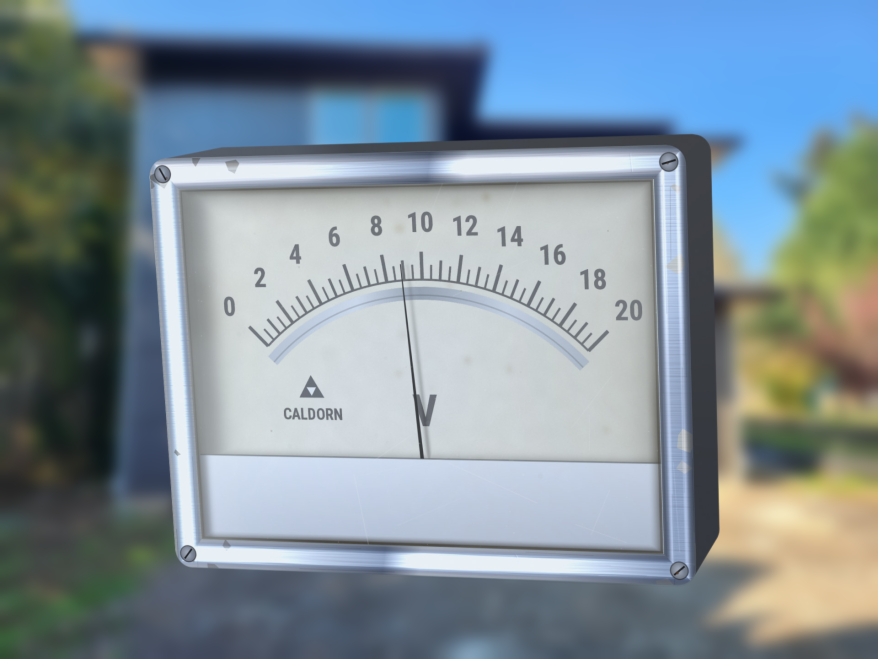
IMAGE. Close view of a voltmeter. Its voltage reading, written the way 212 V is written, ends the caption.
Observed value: 9 V
